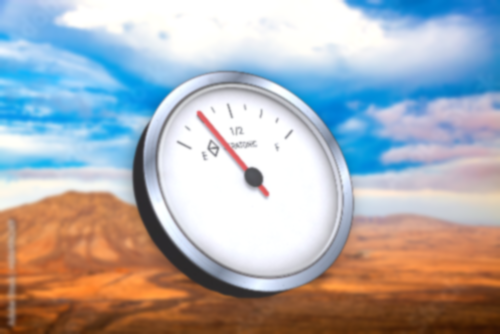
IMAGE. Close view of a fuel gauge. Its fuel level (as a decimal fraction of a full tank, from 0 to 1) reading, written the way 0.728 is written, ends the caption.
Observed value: 0.25
